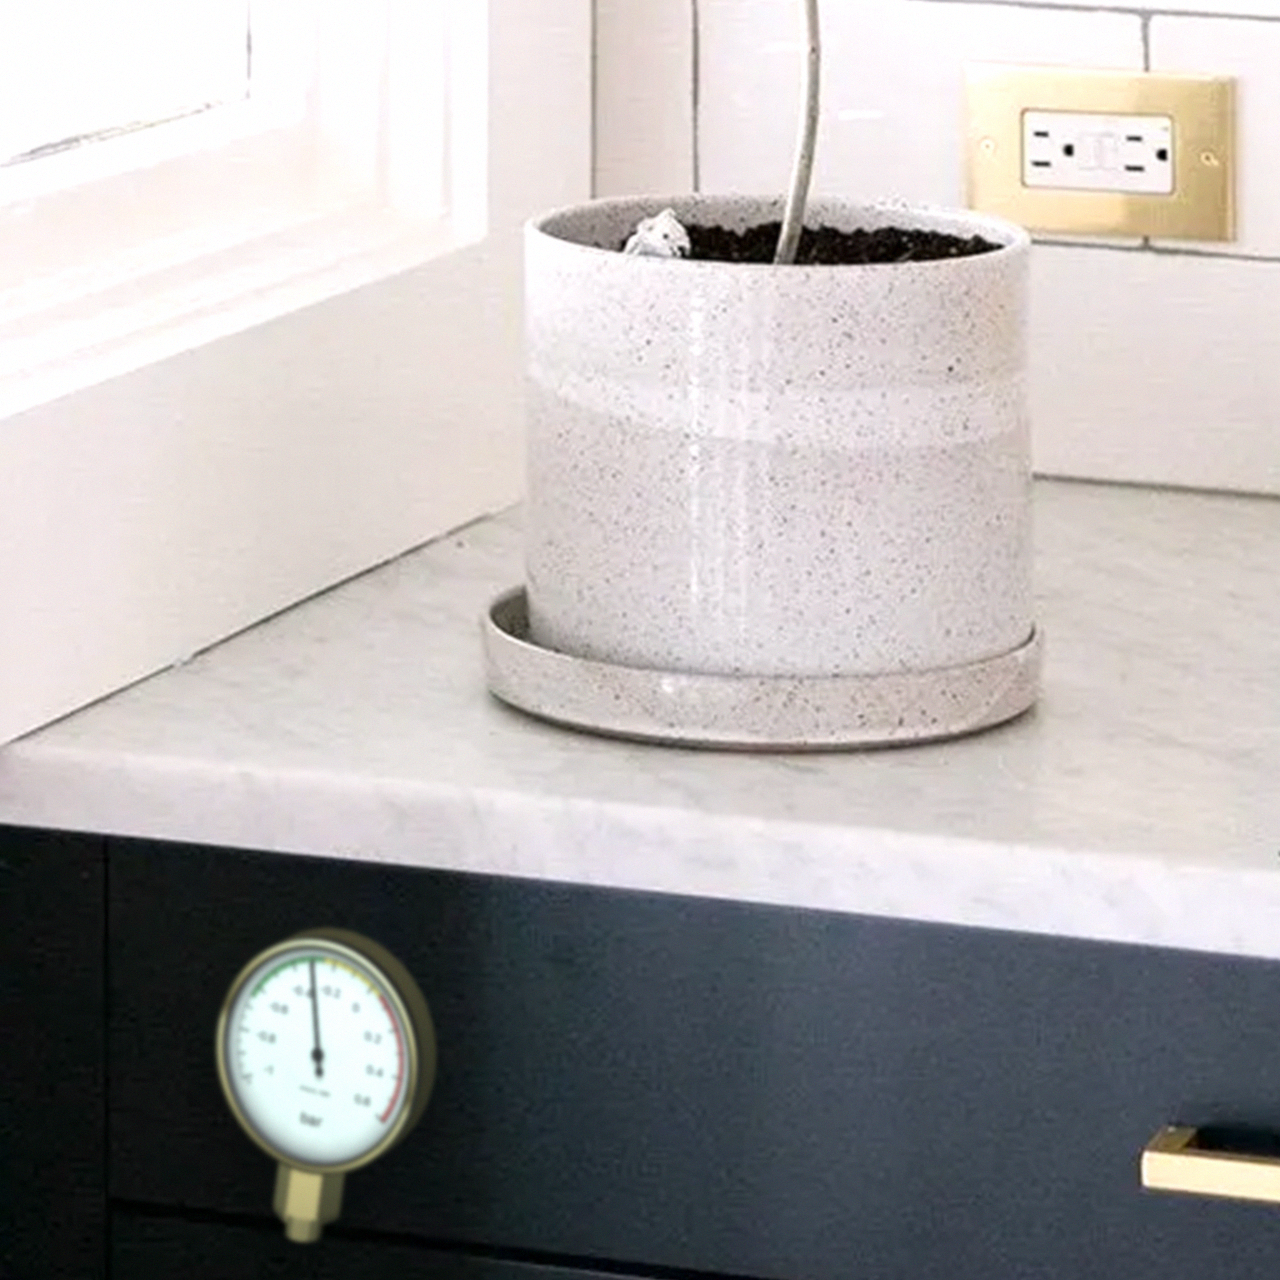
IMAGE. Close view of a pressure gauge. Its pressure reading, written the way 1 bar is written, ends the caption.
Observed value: -0.3 bar
